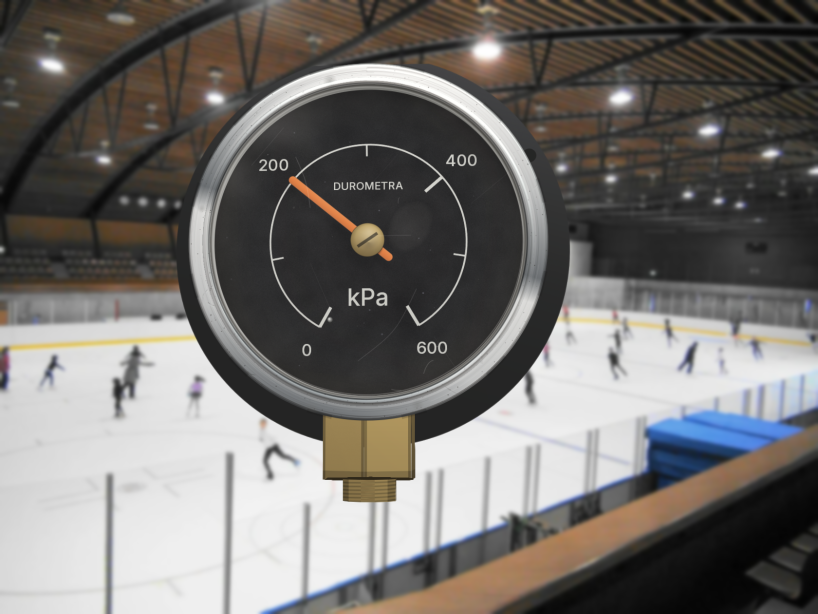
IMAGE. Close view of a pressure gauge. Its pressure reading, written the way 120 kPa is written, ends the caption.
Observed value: 200 kPa
